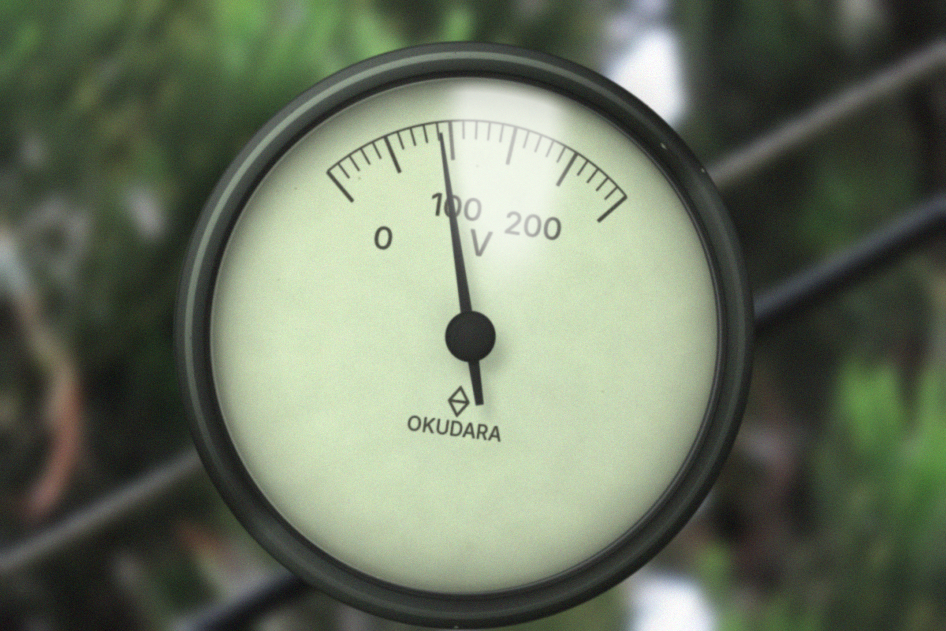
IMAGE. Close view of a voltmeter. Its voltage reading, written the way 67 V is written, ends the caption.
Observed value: 90 V
